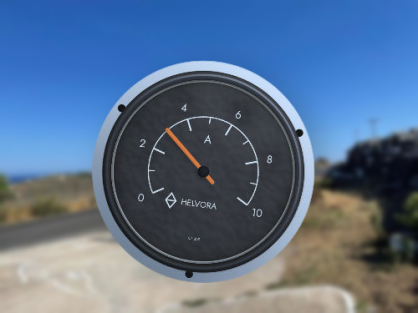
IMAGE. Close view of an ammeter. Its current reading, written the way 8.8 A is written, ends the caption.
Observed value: 3 A
